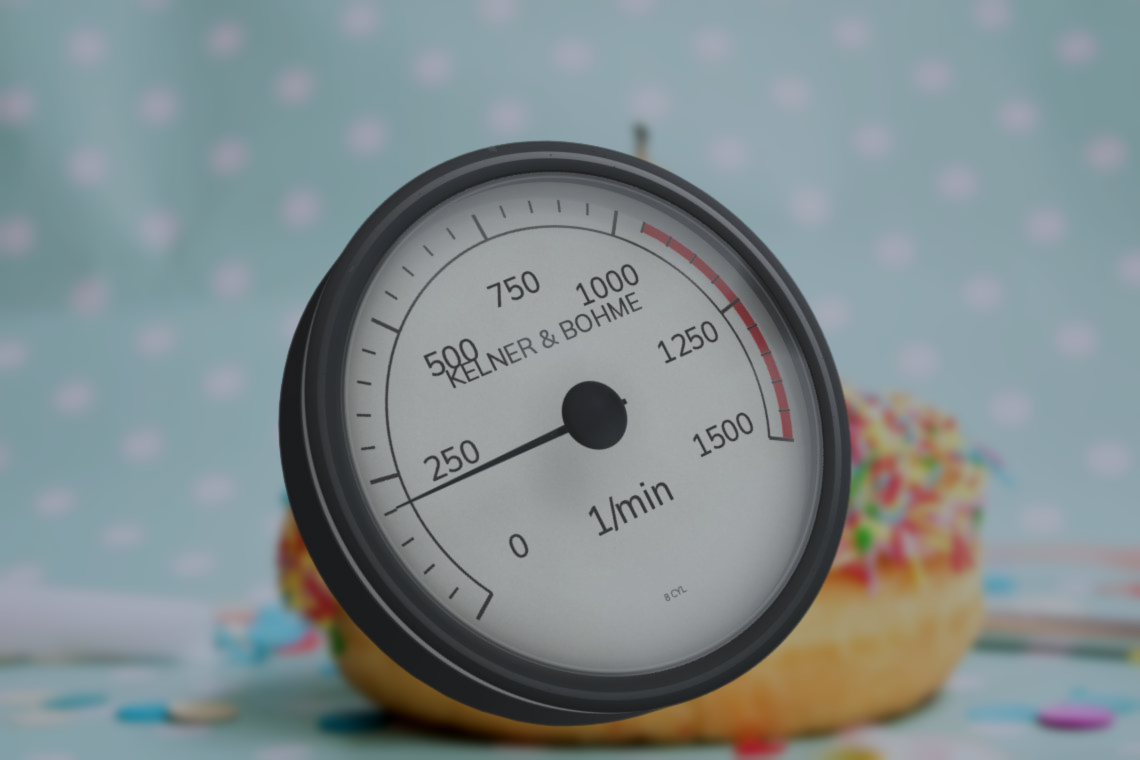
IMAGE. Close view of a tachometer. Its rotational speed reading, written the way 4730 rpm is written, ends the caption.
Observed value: 200 rpm
